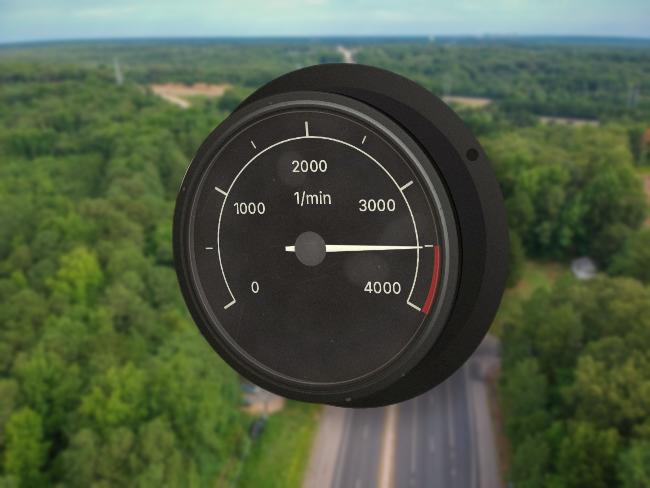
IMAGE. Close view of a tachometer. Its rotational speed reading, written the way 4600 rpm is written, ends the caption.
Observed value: 3500 rpm
